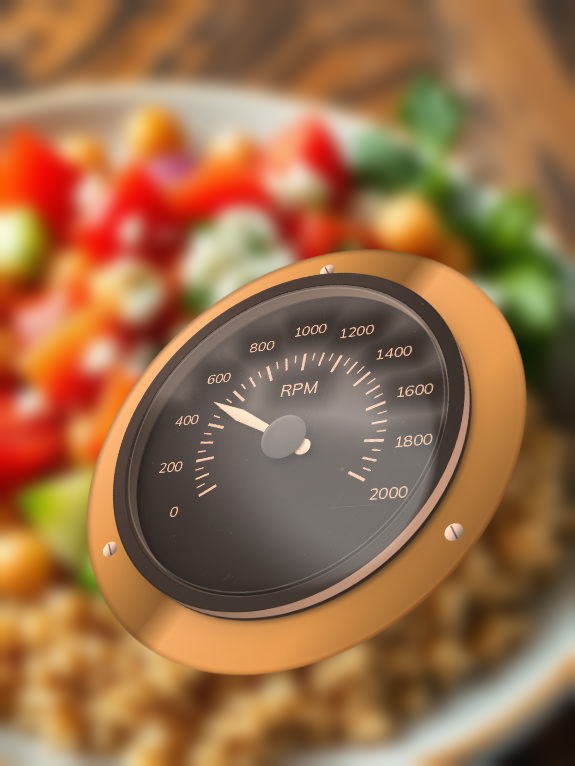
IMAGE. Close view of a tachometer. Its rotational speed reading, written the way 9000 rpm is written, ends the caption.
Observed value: 500 rpm
